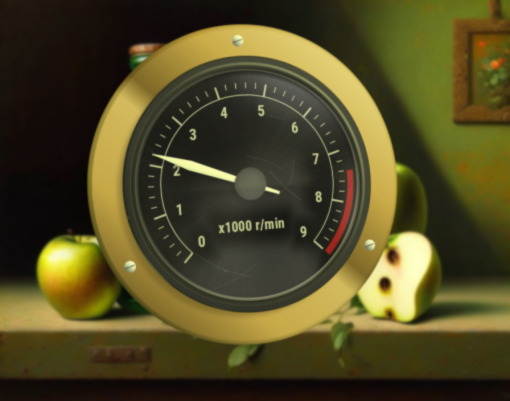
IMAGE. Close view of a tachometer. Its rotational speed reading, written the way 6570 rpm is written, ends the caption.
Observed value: 2200 rpm
